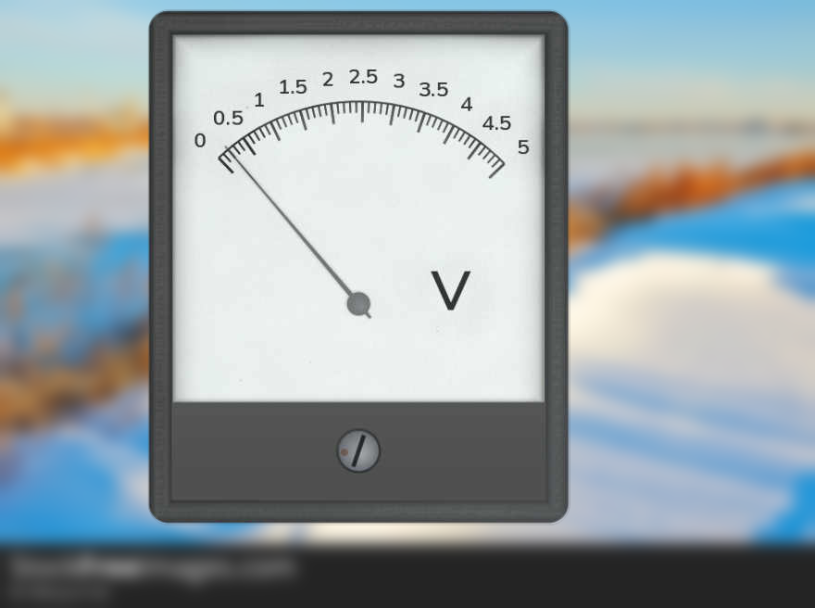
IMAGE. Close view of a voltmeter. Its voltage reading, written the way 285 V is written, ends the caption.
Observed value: 0.2 V
